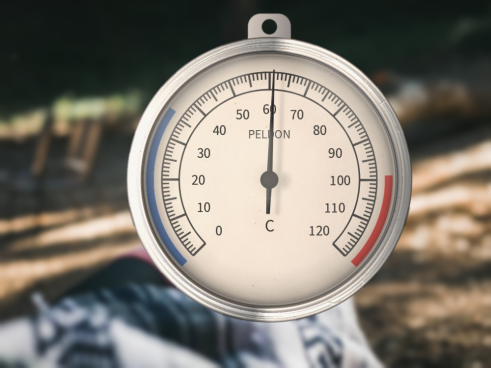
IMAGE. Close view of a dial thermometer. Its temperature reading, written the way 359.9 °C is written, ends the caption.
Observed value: 61 °C
